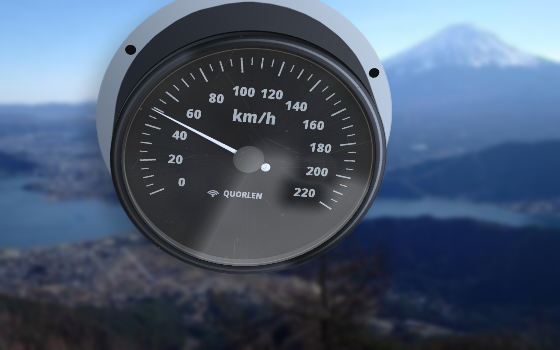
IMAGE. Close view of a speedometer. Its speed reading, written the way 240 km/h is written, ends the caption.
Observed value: 50 km/h
